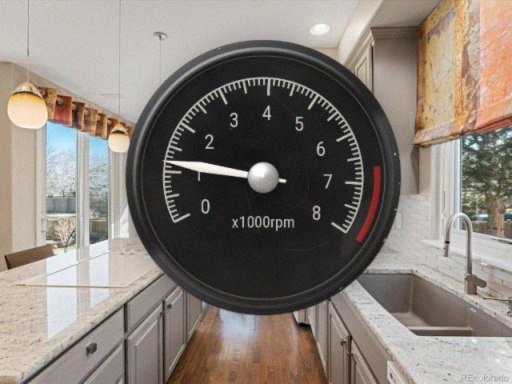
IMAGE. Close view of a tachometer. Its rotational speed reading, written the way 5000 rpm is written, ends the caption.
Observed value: 1200 rpm
